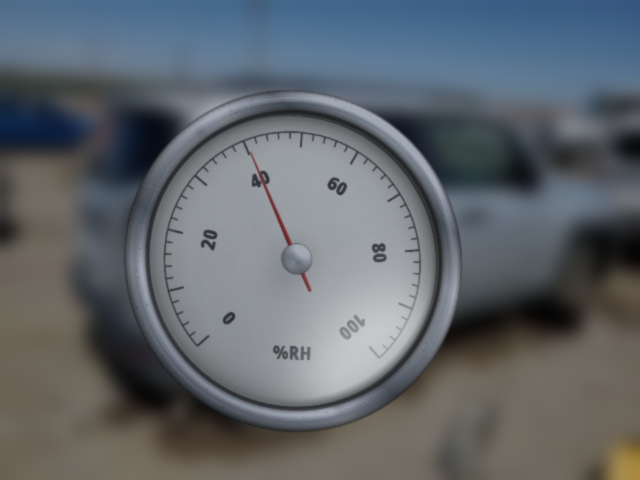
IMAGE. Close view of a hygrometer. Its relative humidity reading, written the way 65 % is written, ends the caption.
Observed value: 40 %
